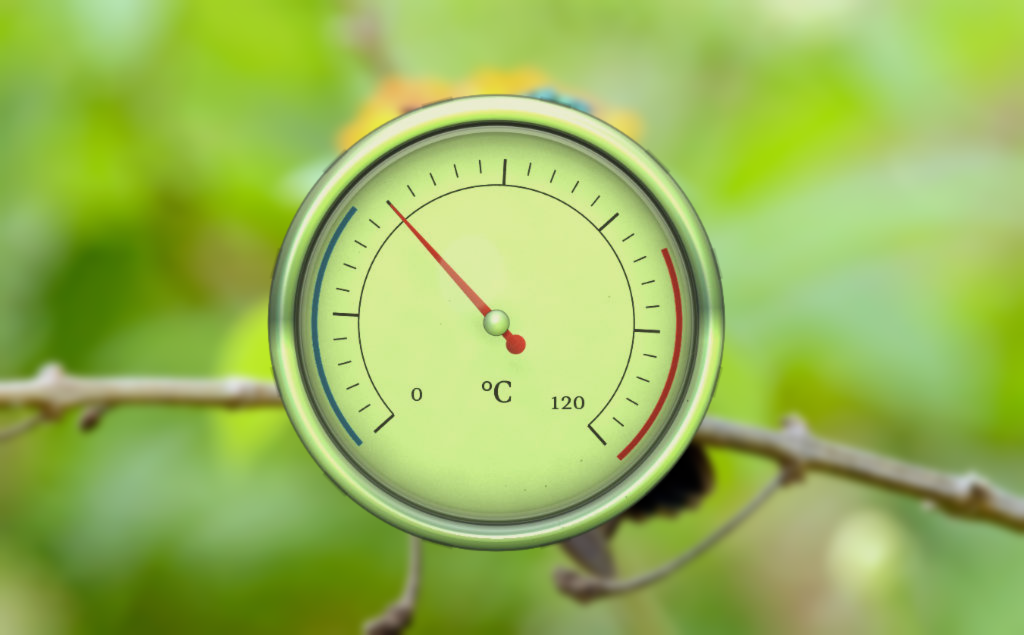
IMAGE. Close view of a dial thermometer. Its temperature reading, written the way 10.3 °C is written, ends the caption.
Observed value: 40 °C
